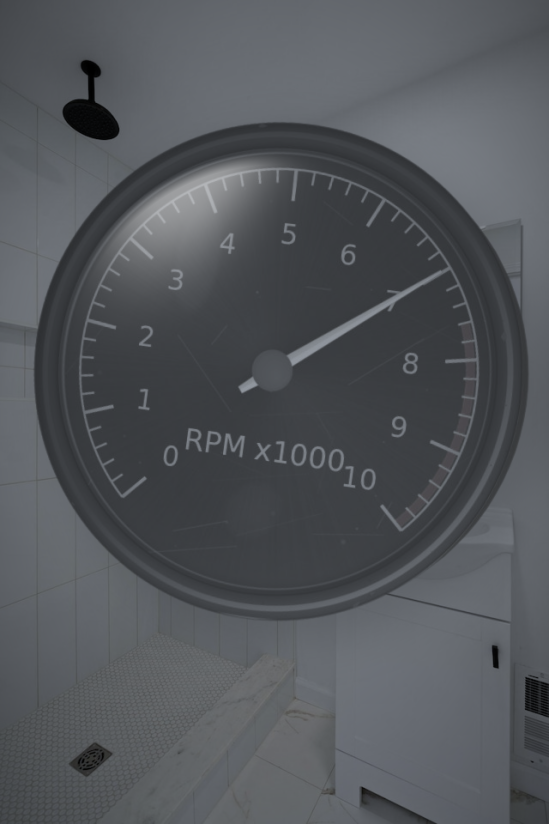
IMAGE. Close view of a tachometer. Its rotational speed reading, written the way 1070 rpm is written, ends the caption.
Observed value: 7000 rpm
